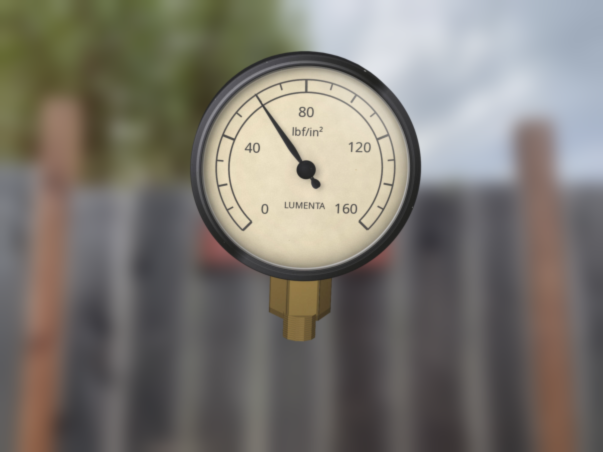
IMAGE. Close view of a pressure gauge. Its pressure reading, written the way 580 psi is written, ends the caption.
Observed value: 60 psi
